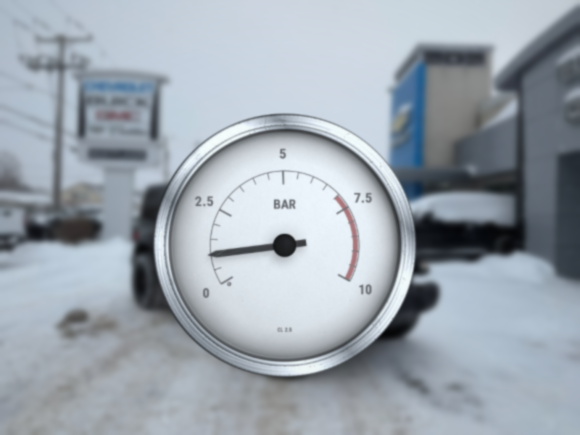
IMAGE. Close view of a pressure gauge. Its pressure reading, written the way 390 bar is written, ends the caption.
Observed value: 1 bar
